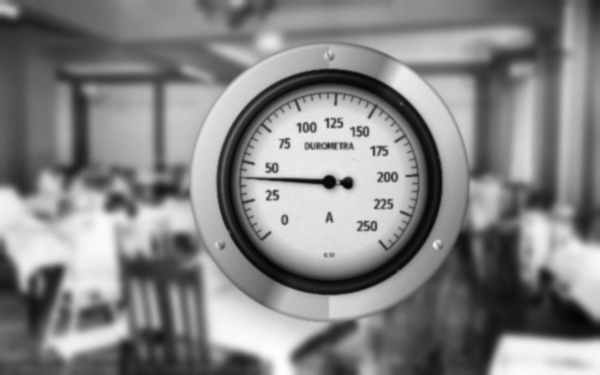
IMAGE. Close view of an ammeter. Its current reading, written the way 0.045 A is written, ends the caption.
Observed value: 40 A
